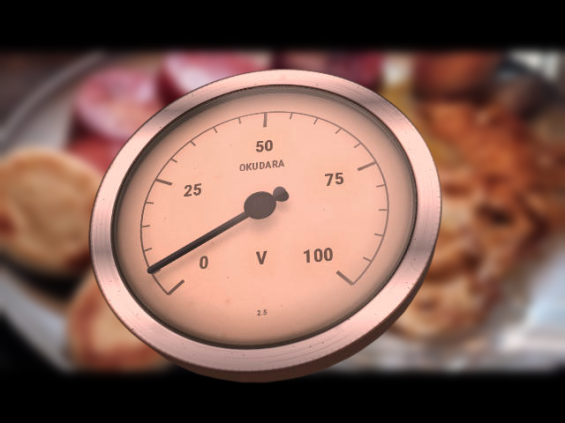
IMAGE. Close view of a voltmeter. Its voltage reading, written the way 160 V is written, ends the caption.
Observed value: 5 V
